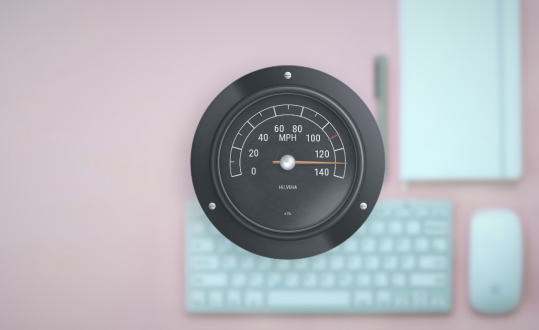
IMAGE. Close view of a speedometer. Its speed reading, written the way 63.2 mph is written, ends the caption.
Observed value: 130 mph
